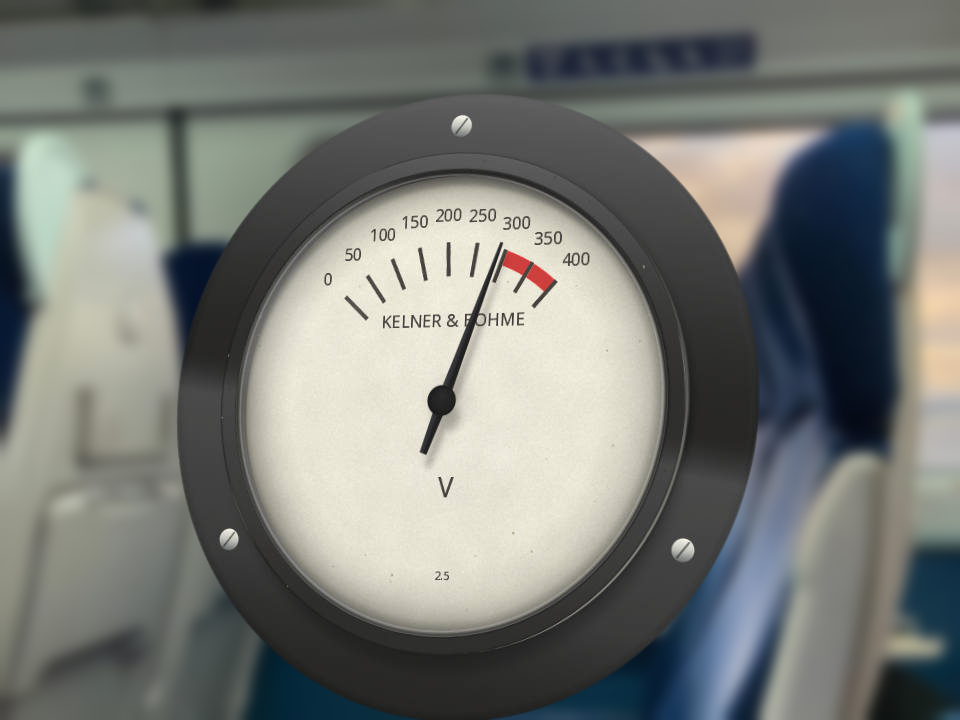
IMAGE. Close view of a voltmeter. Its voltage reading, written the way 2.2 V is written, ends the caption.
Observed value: 300 V
